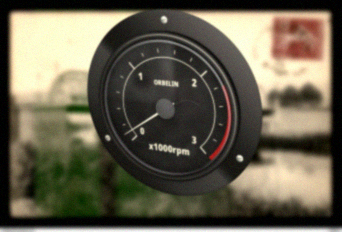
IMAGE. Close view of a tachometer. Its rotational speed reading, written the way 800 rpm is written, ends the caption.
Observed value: 100 rpm
